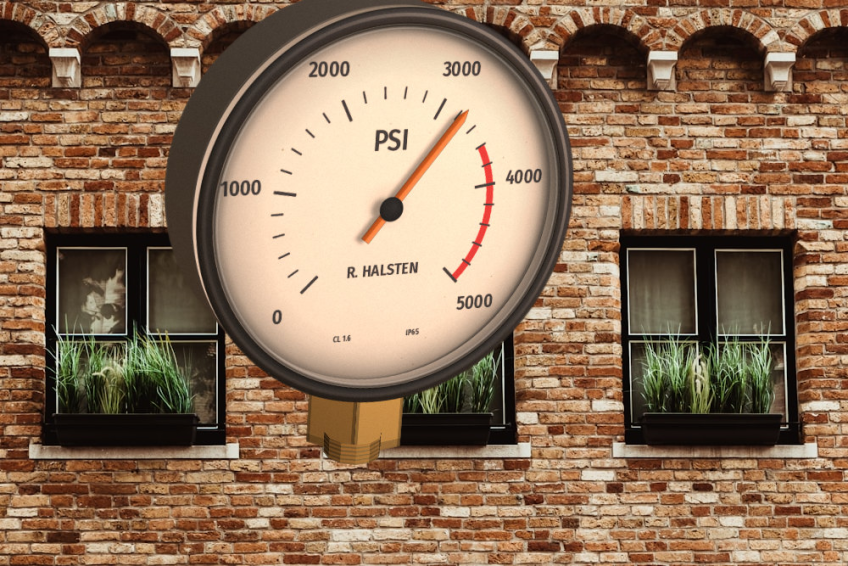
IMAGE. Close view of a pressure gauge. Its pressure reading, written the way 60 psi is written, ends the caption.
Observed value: 3200 psi
